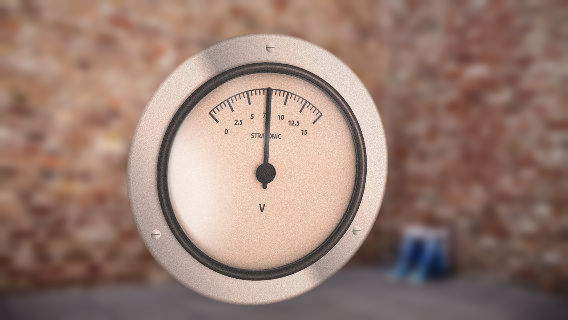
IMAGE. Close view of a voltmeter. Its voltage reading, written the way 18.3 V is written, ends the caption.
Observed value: 7.5 V
